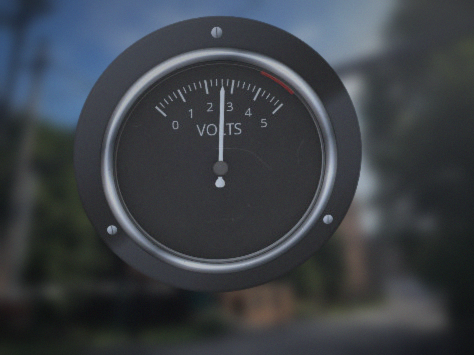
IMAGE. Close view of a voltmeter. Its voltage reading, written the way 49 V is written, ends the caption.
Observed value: 2.6 V
